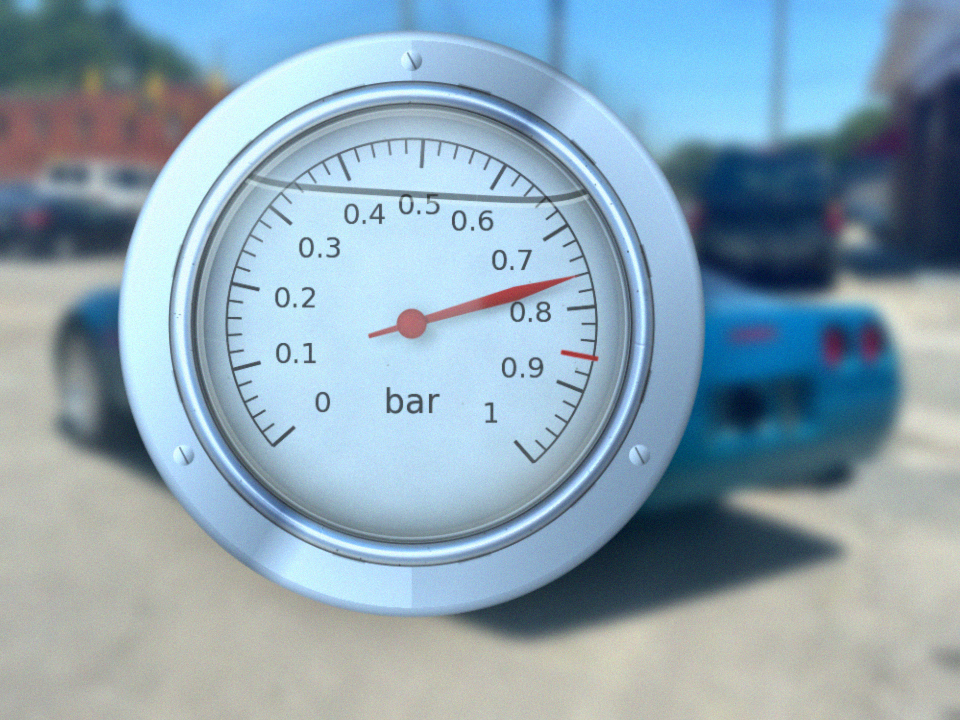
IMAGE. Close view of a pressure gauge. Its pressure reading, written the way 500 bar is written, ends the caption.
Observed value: 0.76 bar
